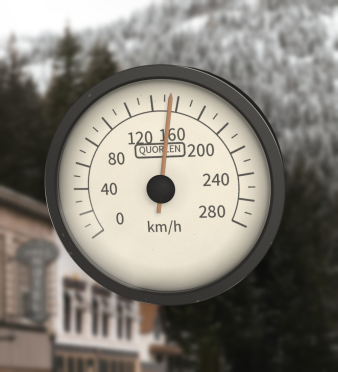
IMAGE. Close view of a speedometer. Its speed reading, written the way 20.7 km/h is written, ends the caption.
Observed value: 155 km/h
